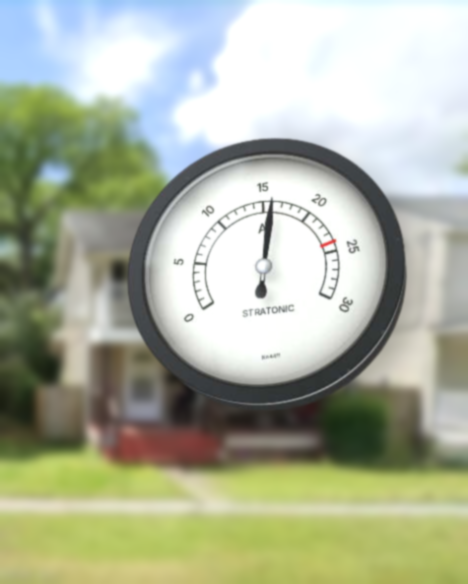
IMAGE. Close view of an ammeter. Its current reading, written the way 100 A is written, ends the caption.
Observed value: 16 A
